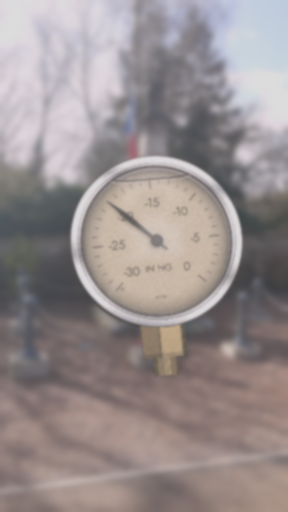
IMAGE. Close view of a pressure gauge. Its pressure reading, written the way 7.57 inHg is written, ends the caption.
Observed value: -20 inHg
